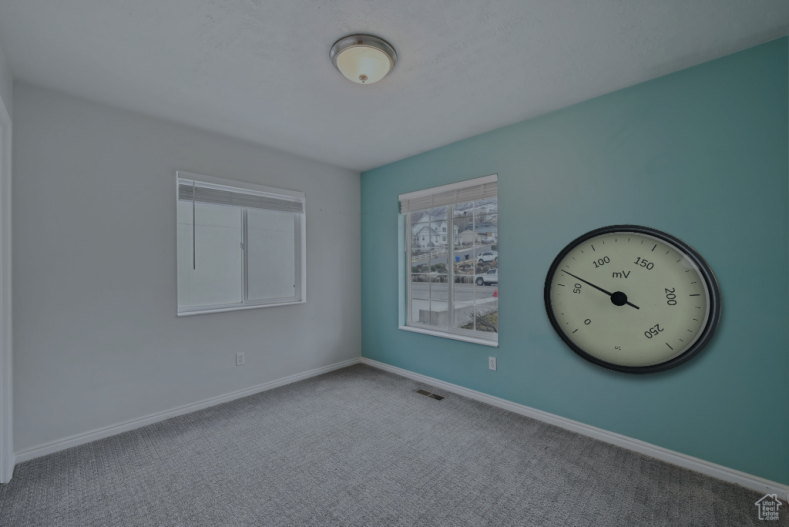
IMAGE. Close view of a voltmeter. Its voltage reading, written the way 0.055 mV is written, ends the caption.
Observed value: 65 mV
